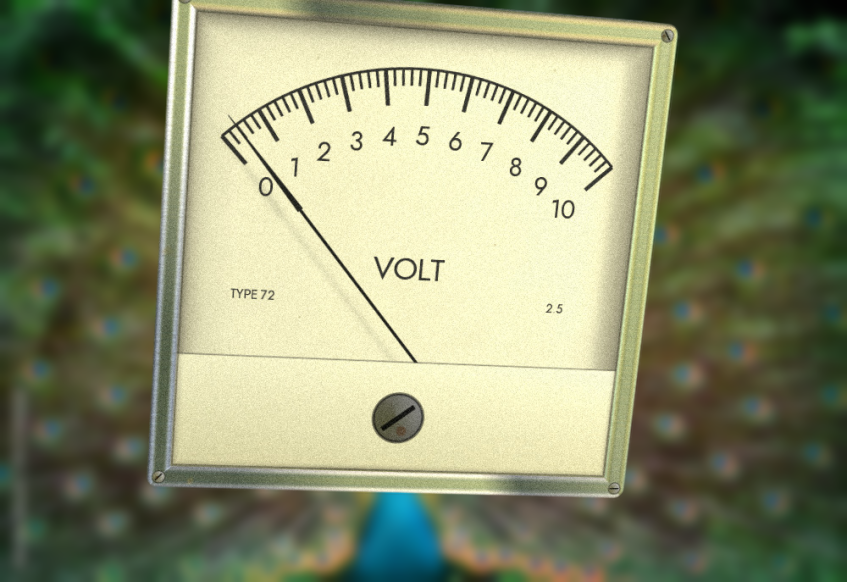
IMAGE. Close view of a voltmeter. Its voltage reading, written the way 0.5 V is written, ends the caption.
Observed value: 0.4 V
